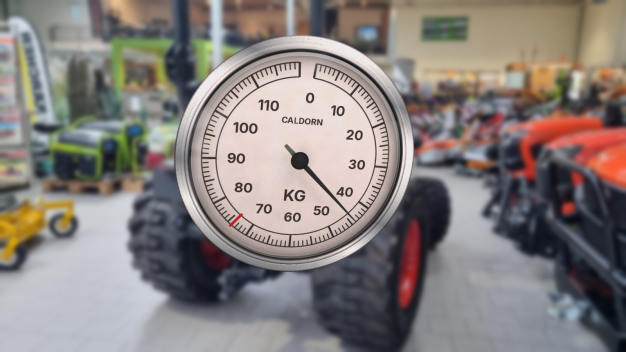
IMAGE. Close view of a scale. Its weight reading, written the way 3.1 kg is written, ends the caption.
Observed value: 44 kg
